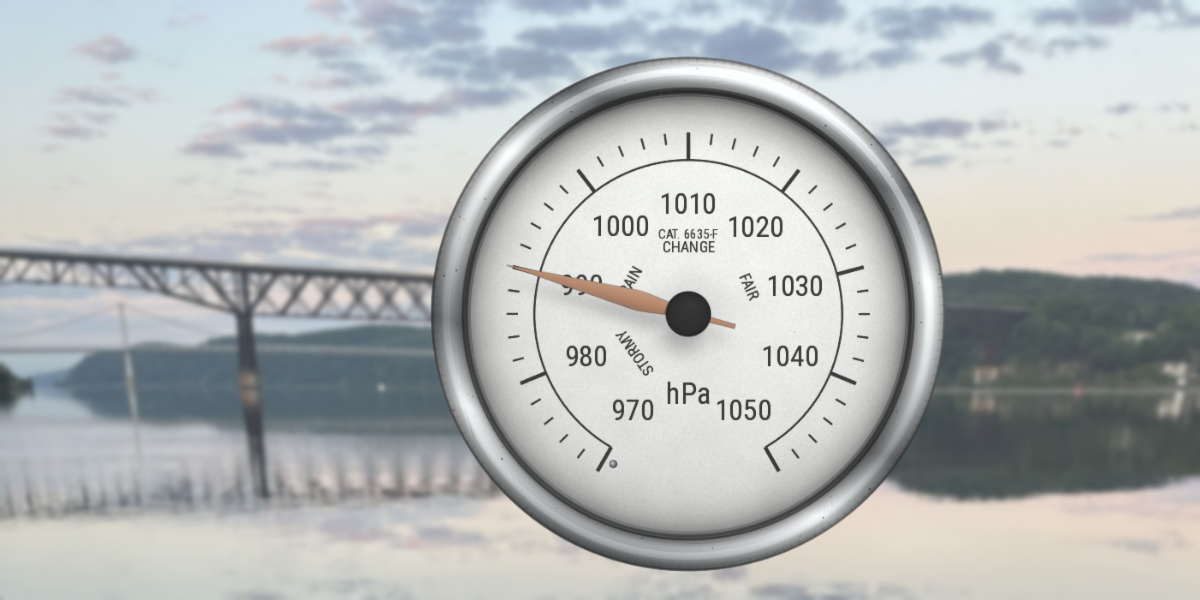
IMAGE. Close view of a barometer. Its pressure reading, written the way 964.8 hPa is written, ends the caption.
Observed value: 990 hPa
